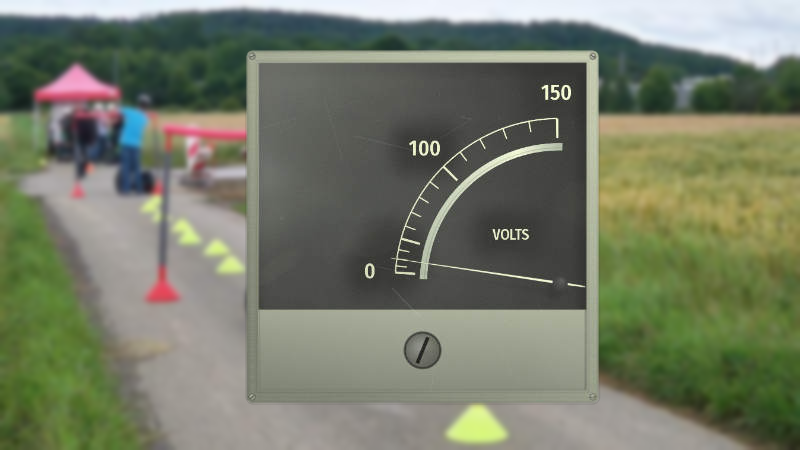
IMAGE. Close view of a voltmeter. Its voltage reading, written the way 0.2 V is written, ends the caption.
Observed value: 30 V
